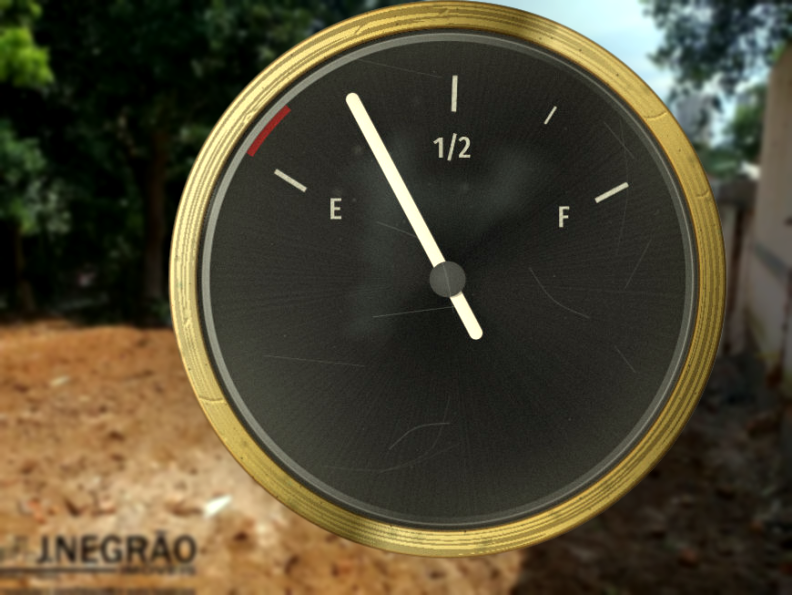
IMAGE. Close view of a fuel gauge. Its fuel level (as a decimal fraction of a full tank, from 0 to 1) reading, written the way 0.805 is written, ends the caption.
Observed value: 0.25
